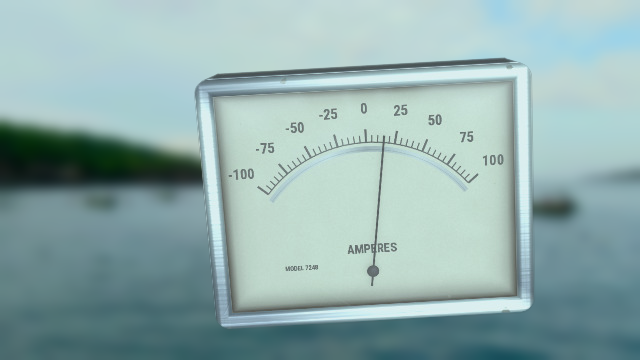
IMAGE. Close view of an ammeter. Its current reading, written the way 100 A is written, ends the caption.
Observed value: 15 A
